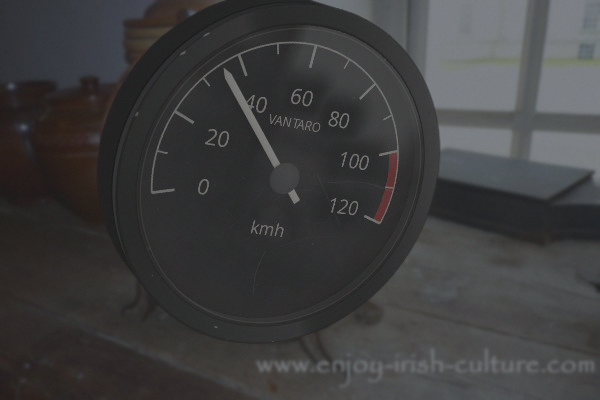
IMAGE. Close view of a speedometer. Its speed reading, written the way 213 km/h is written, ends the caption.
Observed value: 35 km/h
